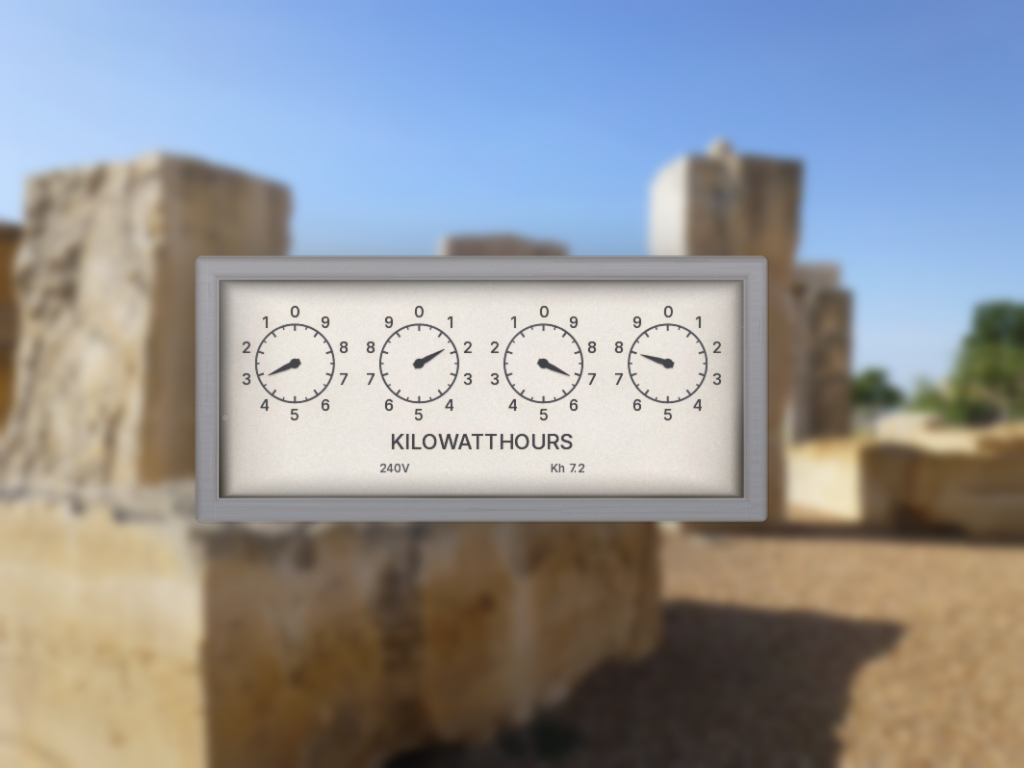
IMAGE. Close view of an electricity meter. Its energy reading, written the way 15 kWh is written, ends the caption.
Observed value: 3168 kWh
